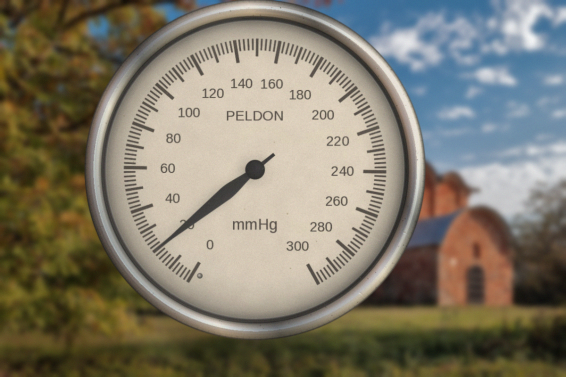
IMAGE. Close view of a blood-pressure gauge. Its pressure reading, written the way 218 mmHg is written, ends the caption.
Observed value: 20 mmHg
